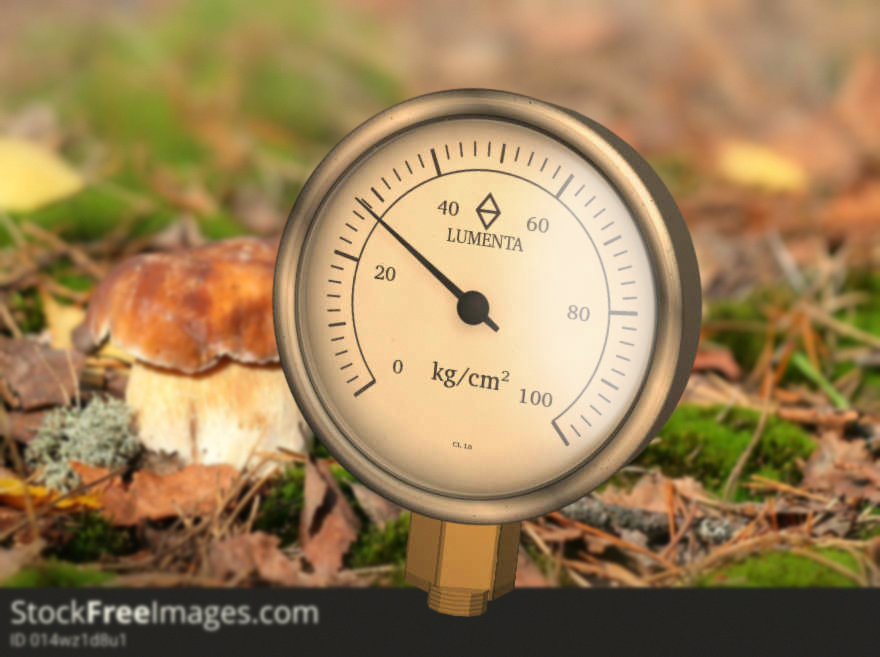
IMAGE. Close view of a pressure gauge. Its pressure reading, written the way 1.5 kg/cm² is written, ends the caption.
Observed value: 28 kg/cm²
